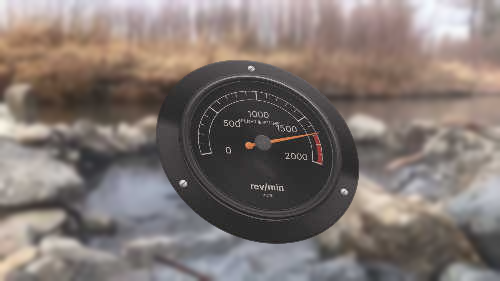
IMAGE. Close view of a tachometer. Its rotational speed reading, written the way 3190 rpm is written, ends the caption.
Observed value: 1700 rpm
